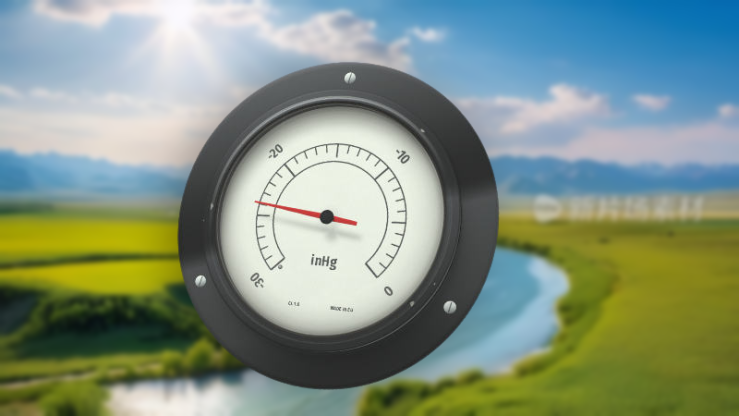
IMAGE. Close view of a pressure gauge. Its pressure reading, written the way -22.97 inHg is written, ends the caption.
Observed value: -24 inHg
